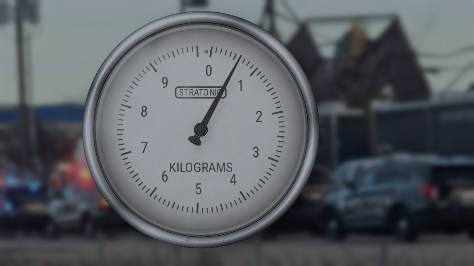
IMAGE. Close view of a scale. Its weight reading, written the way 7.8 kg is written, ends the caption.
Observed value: 0.6 kg
